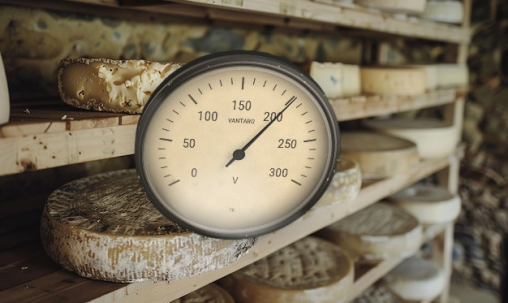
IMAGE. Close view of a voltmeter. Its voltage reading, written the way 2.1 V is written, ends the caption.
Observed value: 200 V
